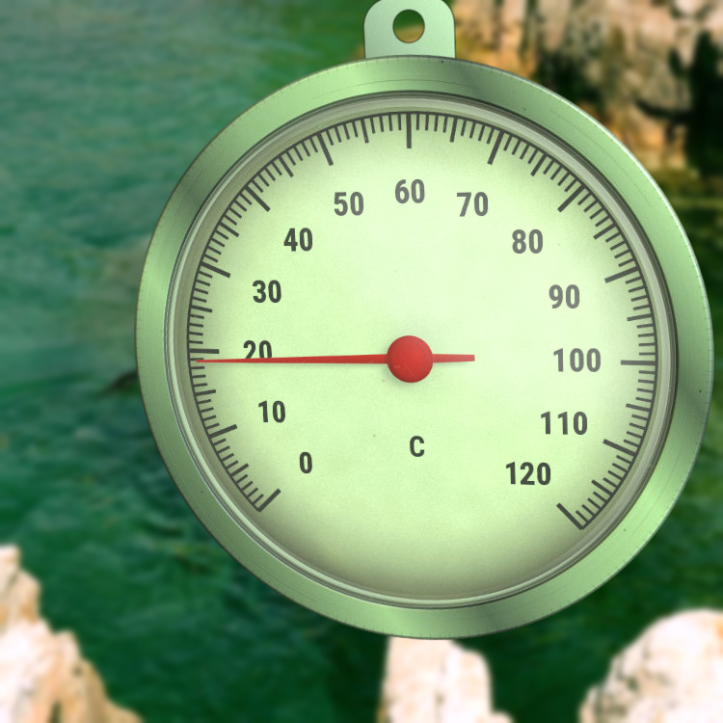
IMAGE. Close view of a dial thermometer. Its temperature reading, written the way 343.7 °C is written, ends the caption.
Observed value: 19 °C
